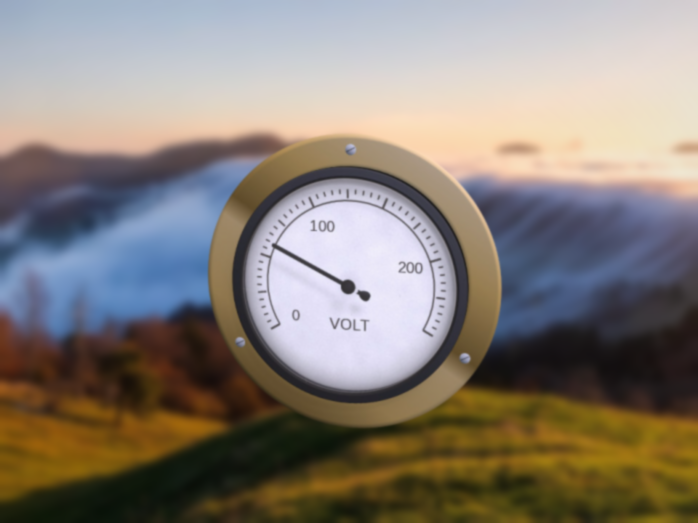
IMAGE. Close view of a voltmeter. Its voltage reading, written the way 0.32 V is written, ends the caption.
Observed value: 60 V
